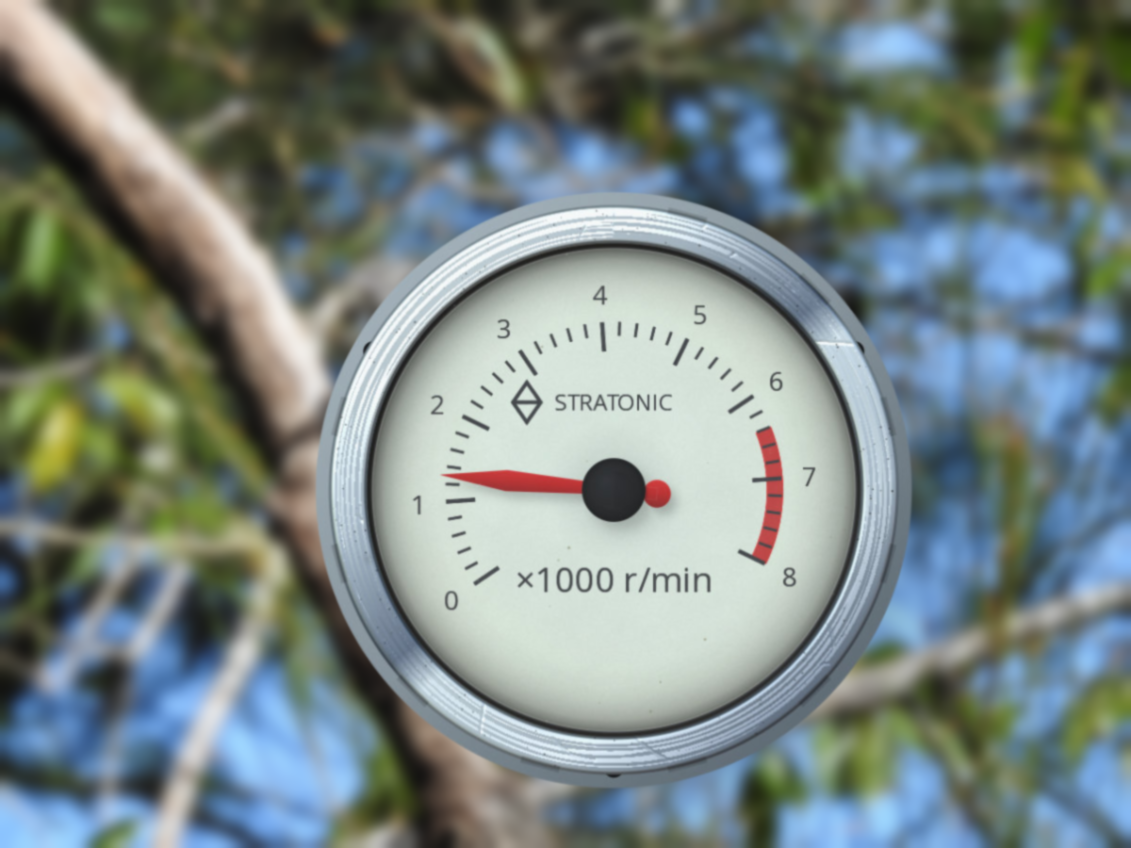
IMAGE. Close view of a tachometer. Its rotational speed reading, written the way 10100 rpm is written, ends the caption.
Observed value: 1300 rpm
